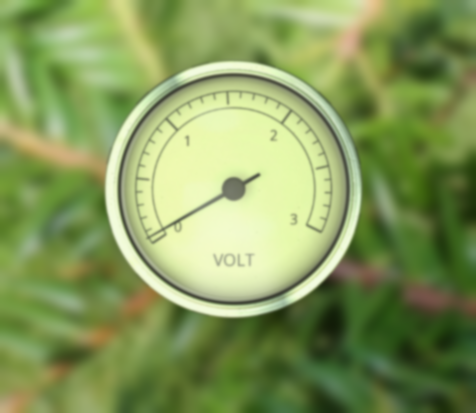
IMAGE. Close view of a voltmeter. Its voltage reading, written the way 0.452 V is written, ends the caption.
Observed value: 0.05 V
